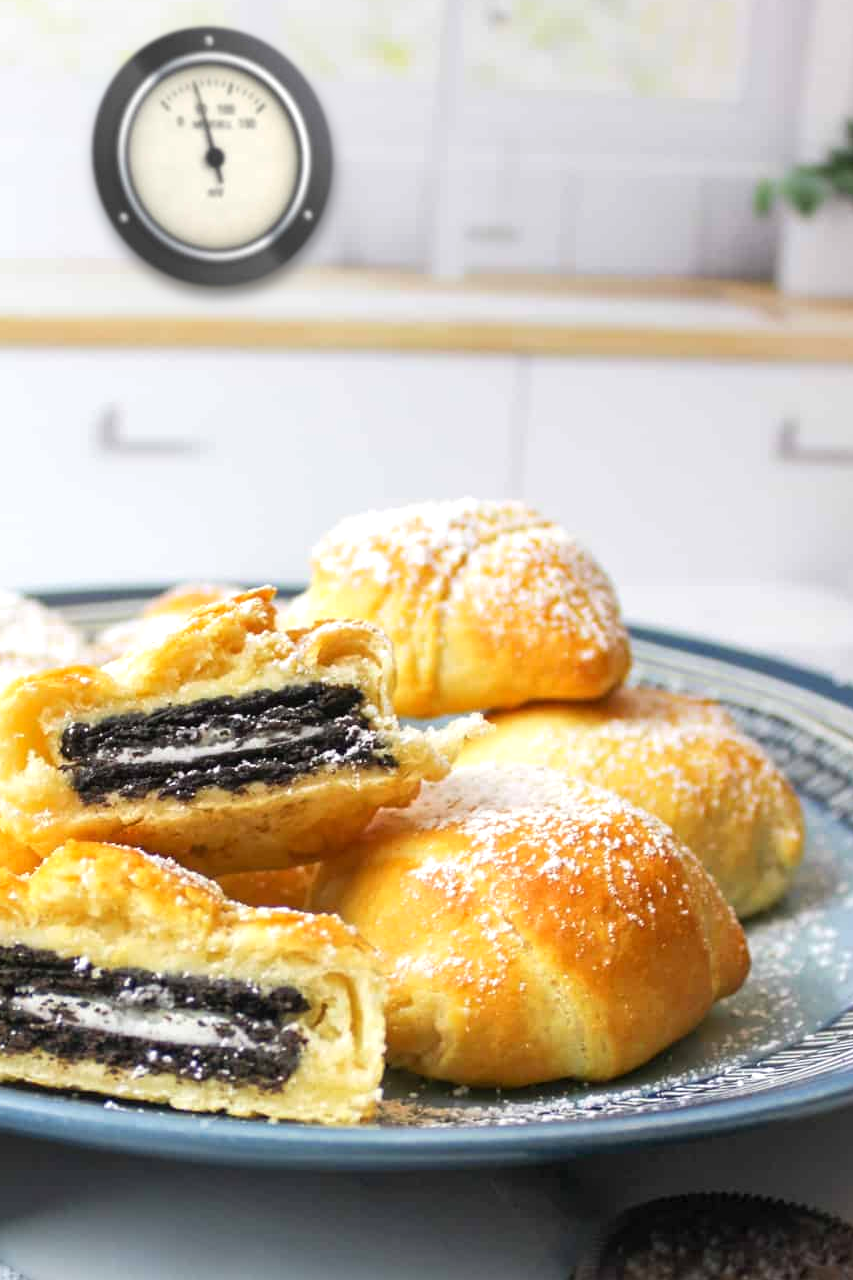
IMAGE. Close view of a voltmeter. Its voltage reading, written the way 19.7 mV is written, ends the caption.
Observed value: 50 mV
